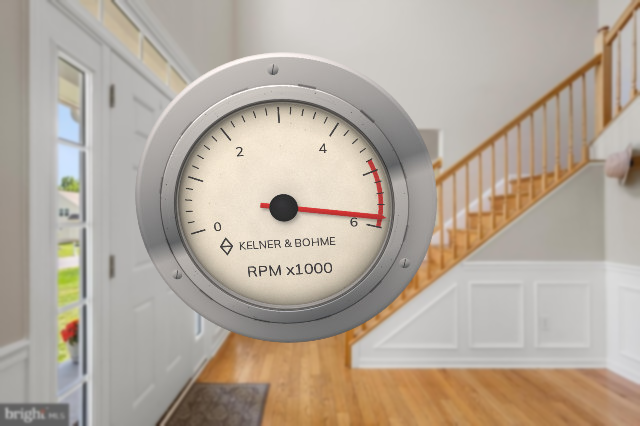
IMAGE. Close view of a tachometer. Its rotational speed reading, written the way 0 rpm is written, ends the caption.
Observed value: 5800 rpm
